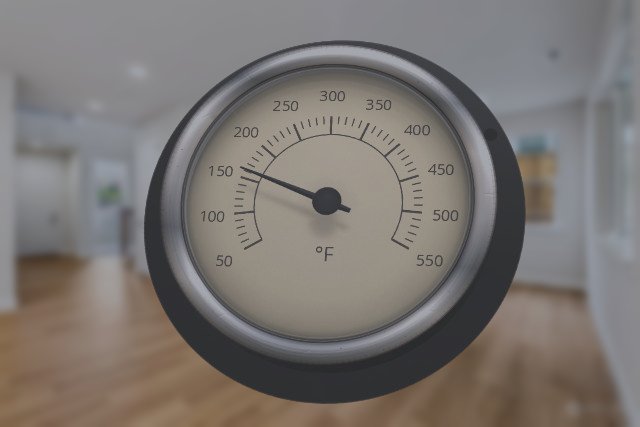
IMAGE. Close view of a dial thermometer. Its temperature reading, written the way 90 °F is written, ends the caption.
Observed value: 160 °F
